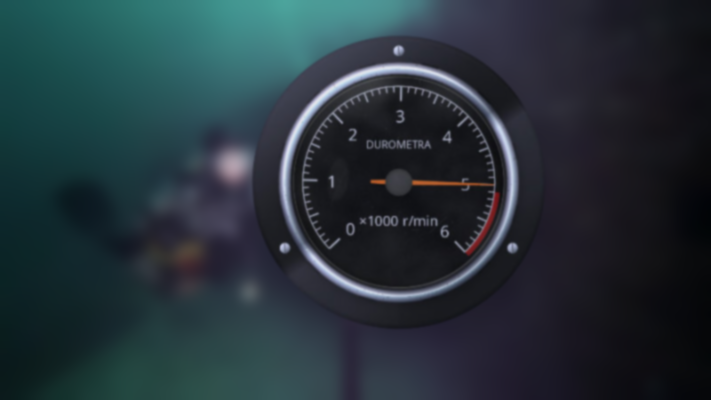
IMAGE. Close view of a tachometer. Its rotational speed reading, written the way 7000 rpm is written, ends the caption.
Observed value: 5000 rpm
